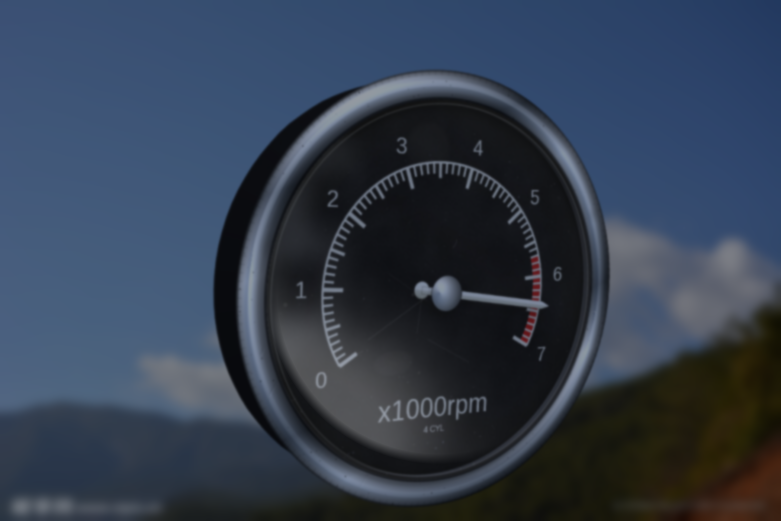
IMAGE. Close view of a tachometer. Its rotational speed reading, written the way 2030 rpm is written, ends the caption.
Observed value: 6400 rpm
